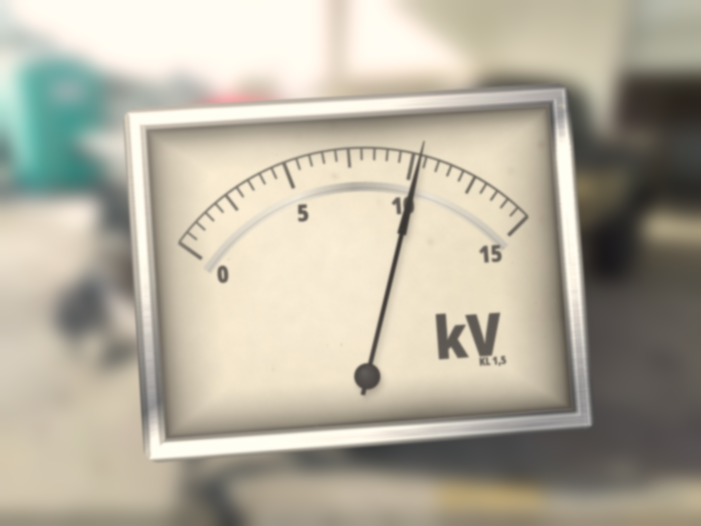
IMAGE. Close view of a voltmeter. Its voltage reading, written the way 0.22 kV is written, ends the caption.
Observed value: 10.25 kV
